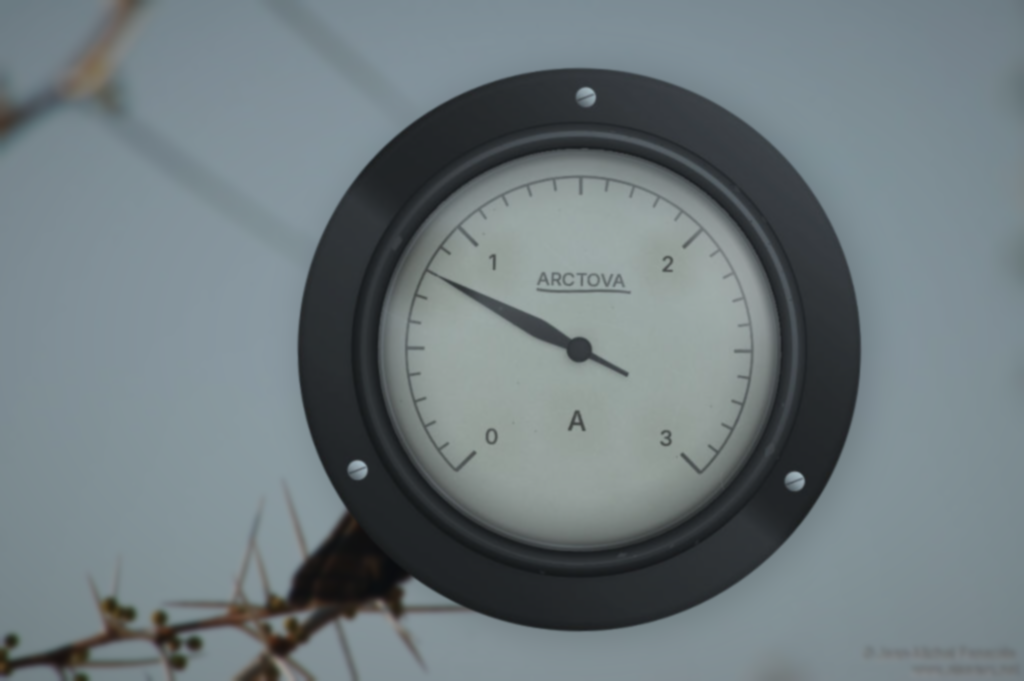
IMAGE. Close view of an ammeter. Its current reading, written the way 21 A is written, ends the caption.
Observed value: 0.8 A
